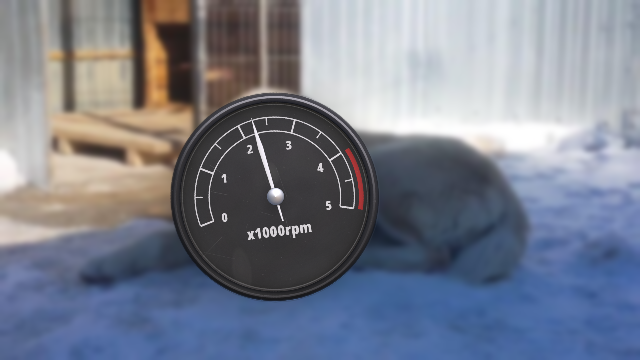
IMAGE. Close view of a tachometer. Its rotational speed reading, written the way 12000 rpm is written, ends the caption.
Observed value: 2250 rpm
